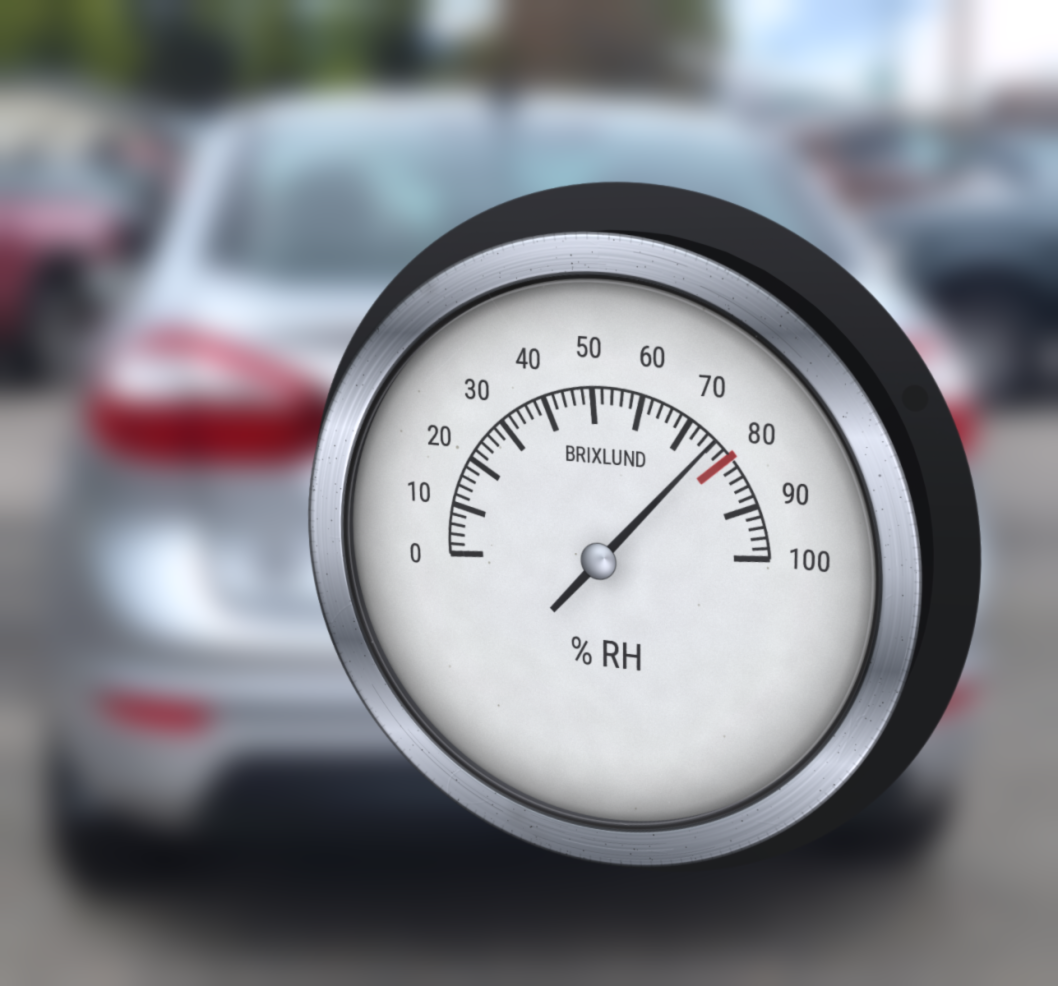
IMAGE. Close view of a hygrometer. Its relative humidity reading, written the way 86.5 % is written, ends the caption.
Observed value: 76 %
